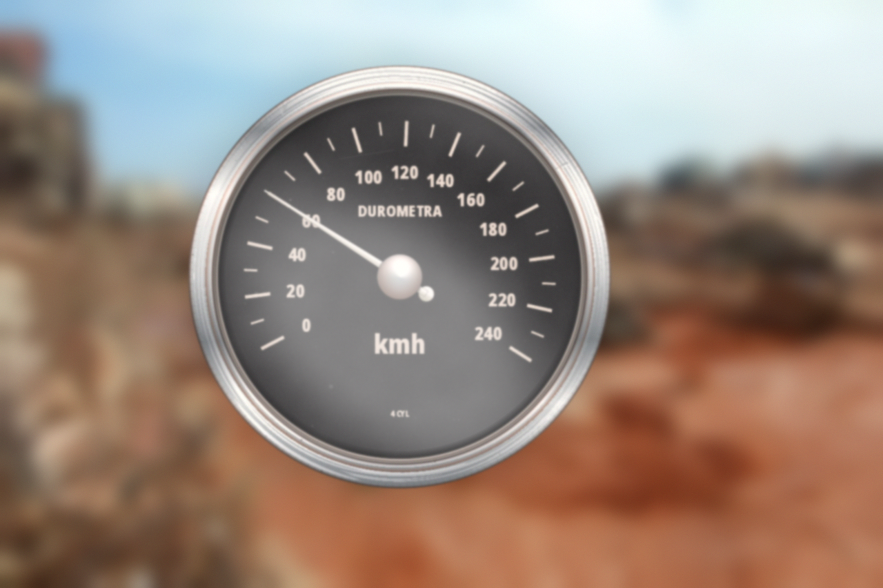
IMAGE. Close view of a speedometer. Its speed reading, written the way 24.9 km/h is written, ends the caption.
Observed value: 60 km/h
